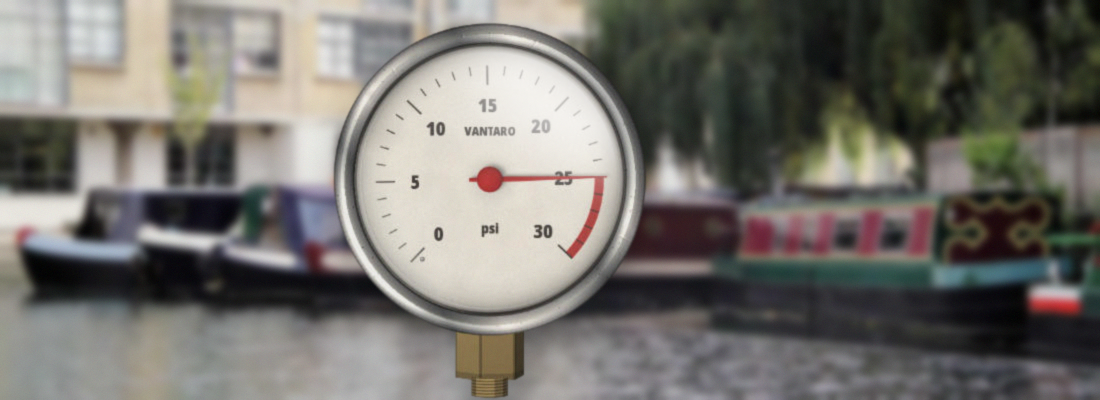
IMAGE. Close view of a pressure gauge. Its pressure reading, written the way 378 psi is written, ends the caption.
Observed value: 25 psi
